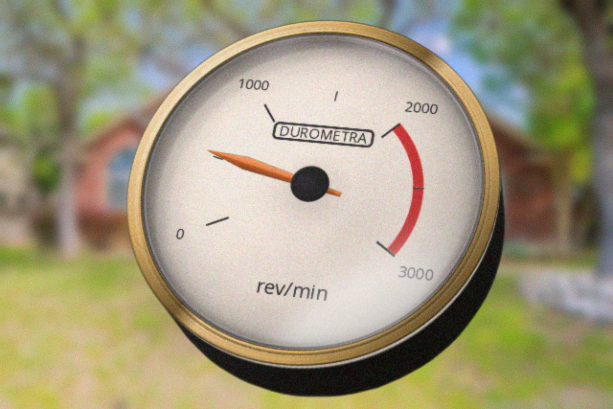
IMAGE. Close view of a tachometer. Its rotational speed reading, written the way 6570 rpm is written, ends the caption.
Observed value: 500 rpm
